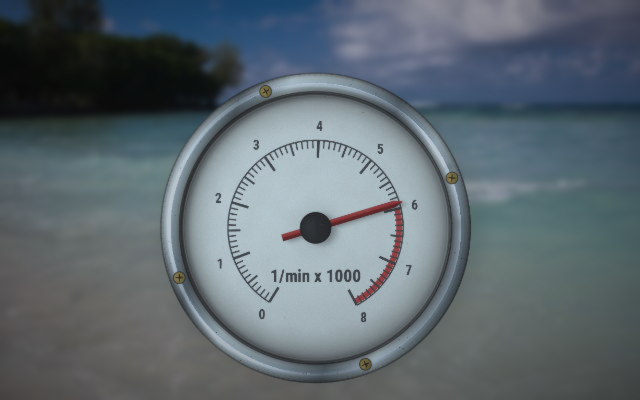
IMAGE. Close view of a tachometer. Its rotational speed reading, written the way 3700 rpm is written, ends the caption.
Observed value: 5900 rpm
